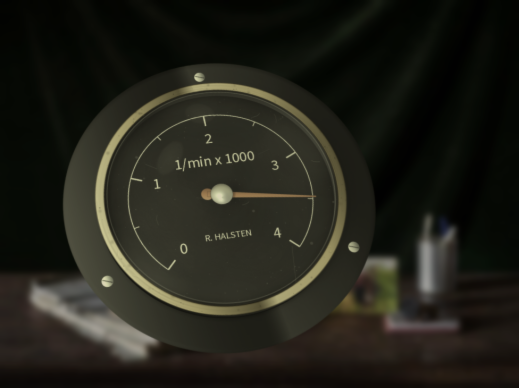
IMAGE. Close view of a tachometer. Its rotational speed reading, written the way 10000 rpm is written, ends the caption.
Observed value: 3500 rpm
